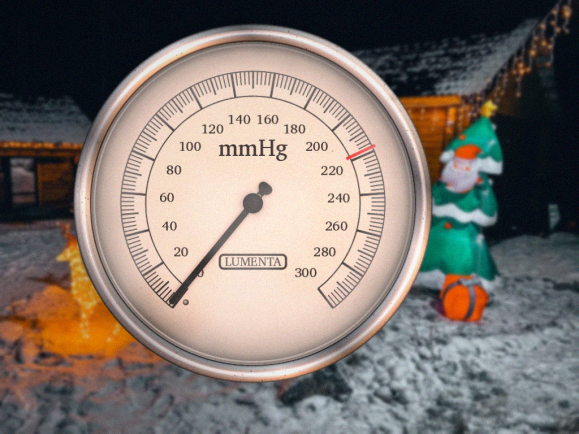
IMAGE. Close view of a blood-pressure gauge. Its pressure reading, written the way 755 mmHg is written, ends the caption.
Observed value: 2 mmHg
